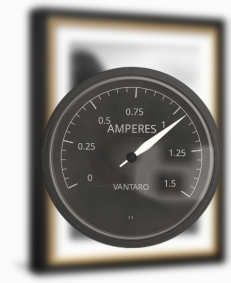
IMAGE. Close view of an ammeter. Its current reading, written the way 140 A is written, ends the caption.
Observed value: 1.05 A
